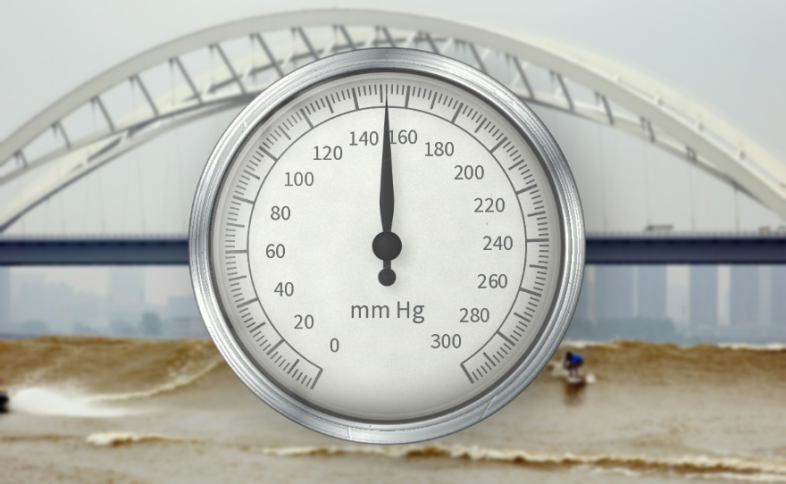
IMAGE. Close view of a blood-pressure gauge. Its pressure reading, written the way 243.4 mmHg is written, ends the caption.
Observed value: 152 mmHg
